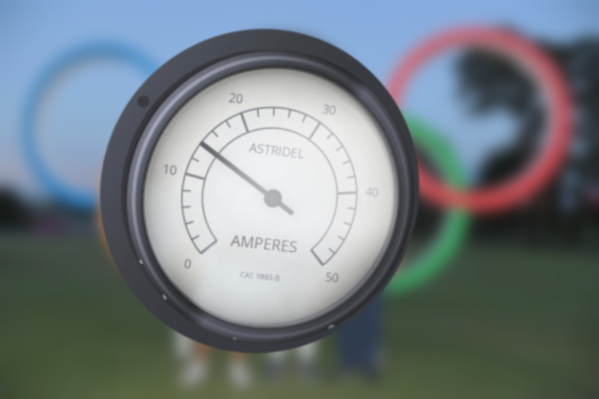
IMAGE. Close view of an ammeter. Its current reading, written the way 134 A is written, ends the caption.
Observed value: 14 A
